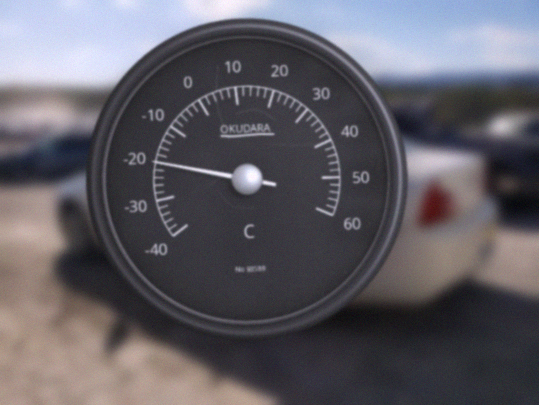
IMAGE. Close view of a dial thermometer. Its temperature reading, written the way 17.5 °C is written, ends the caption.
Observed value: -20 °C
